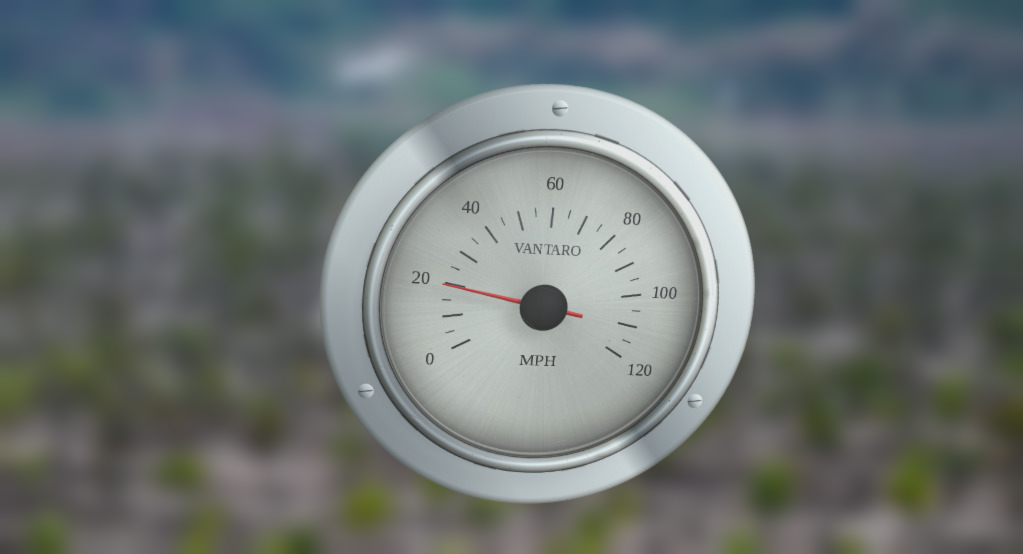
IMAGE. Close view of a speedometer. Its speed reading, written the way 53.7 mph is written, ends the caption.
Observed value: 20 mph
